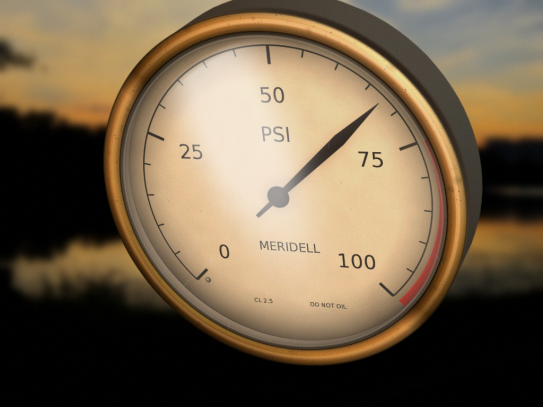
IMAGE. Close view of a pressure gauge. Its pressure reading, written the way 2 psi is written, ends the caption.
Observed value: 67.5 psi
